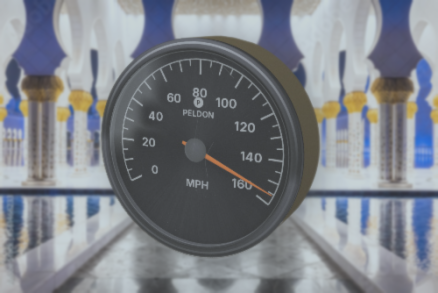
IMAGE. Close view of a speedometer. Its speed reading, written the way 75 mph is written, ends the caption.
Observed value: 155 mph
